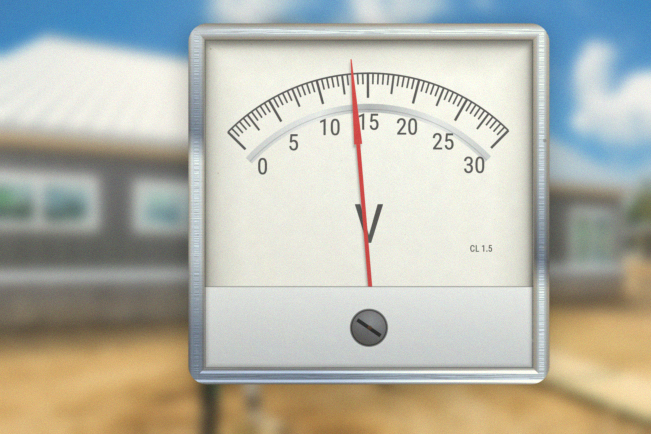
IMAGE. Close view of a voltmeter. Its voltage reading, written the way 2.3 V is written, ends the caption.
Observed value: 13.5 V
